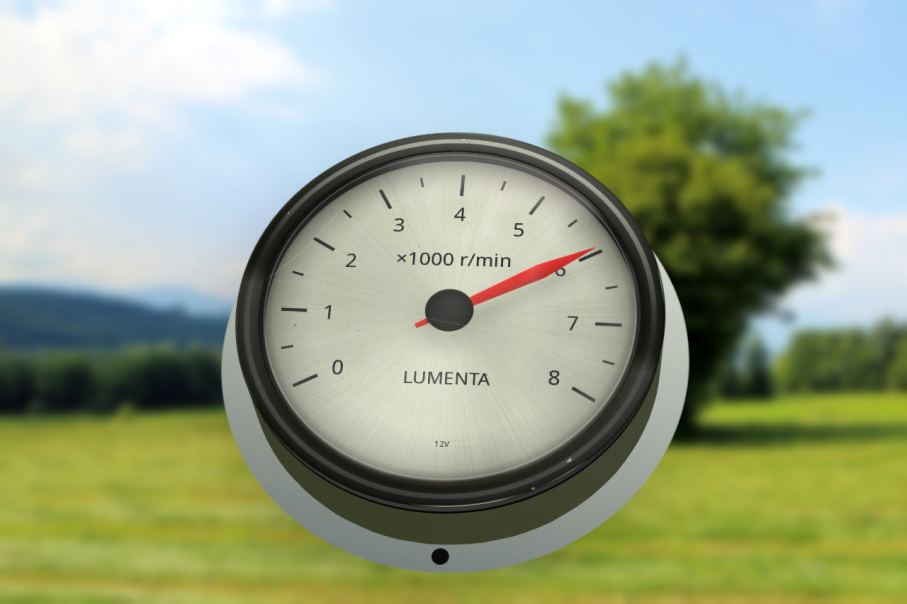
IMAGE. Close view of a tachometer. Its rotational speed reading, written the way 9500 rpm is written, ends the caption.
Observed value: 6000 rpm
